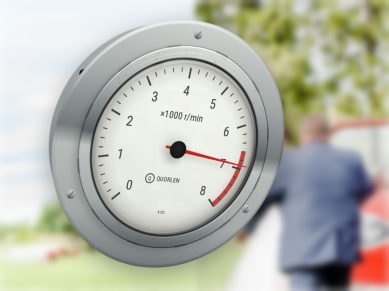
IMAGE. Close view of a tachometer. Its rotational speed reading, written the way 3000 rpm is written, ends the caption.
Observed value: 6900 rpm
